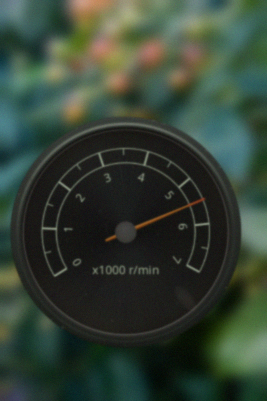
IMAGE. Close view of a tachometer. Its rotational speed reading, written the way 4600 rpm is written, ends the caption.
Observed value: 5500 rpm
